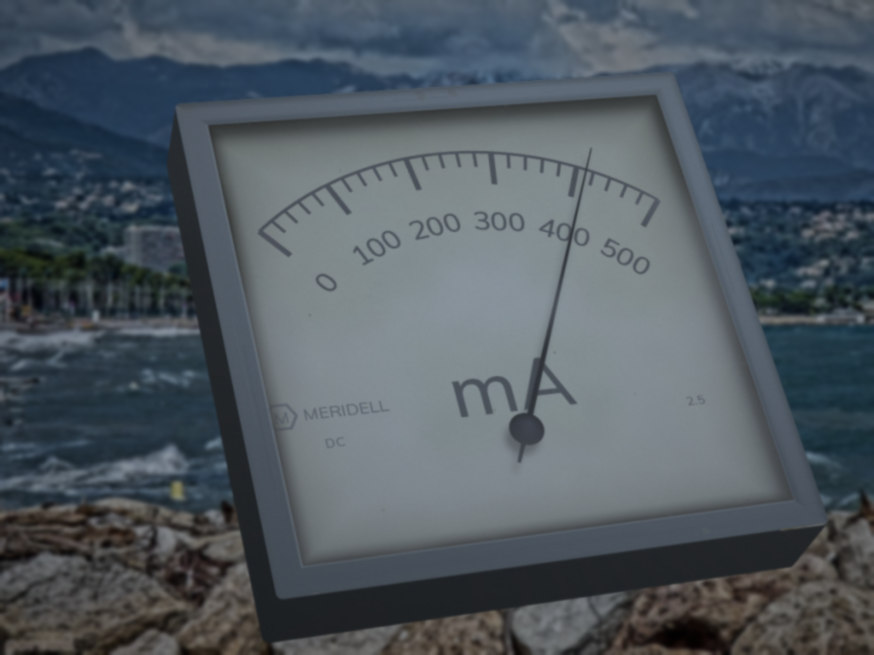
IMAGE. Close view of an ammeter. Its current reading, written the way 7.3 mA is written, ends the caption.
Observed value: 410 mA
